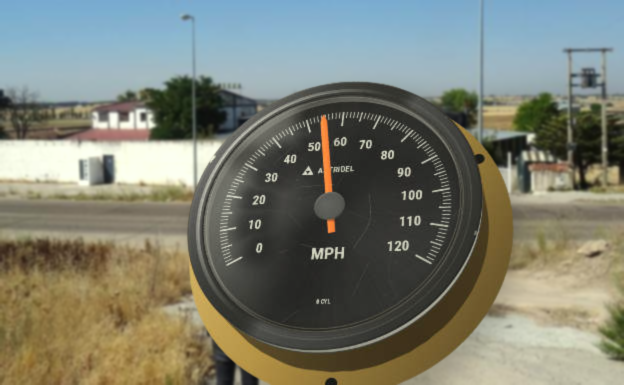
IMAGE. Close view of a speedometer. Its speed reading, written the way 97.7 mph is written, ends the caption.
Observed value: 55 mph
